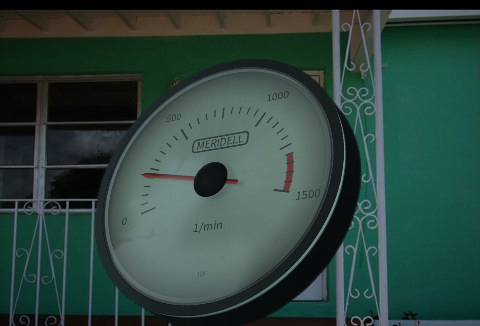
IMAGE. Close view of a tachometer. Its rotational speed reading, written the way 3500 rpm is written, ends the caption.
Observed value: 200 rpm
